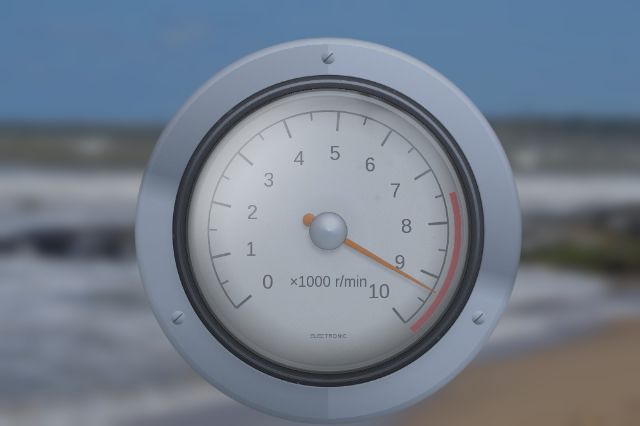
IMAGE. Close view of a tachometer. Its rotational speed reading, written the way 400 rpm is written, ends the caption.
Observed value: 9250 rpm
